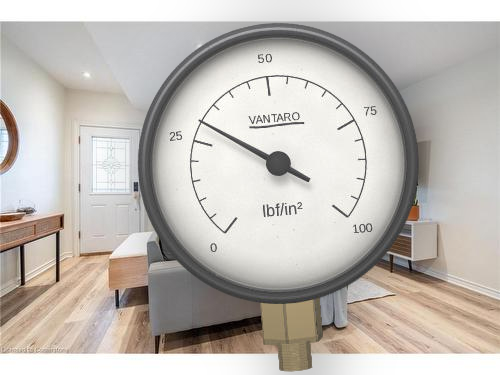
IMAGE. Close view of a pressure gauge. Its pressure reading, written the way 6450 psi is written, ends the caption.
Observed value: 30 psi
